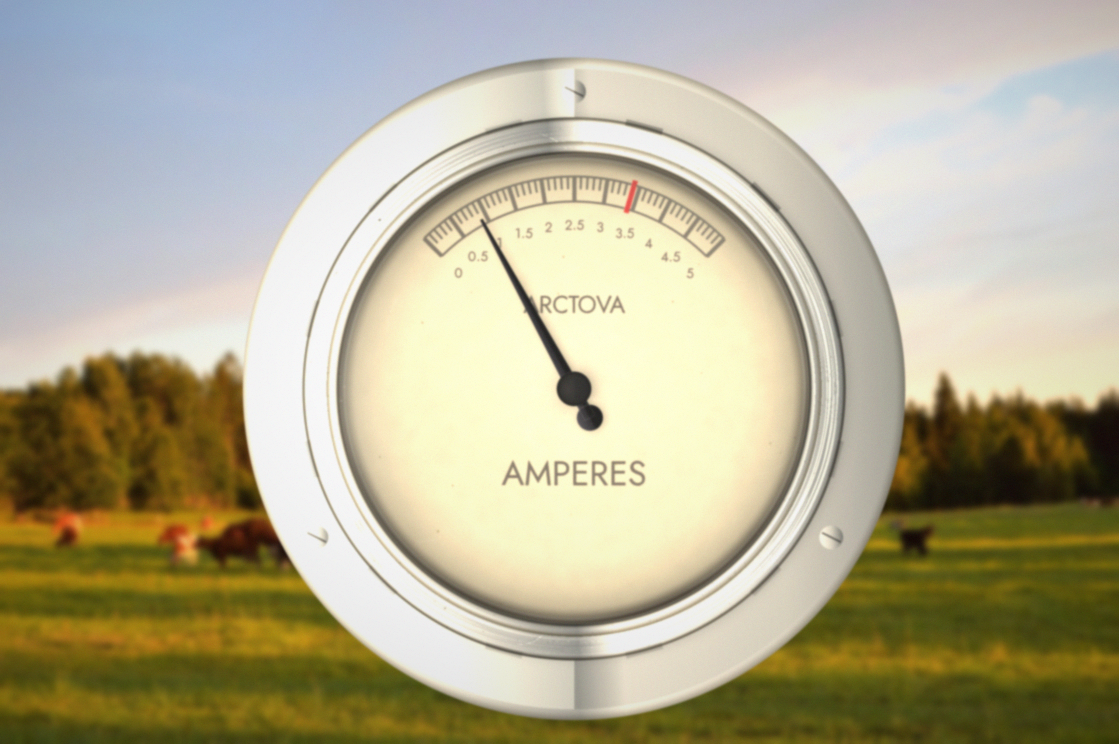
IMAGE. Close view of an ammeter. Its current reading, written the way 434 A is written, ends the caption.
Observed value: 0.9 A
